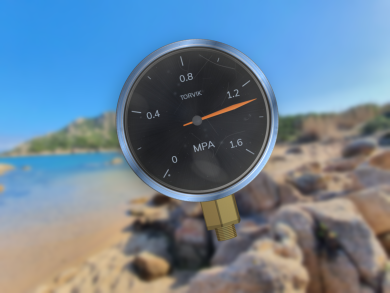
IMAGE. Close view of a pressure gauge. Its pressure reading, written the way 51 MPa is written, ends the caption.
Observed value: 1.3 MPa
